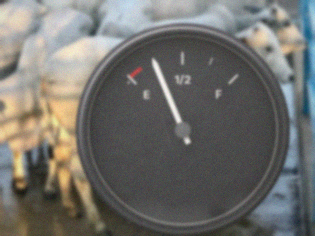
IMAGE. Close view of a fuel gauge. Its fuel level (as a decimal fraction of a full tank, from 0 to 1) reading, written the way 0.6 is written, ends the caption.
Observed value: 0.25
